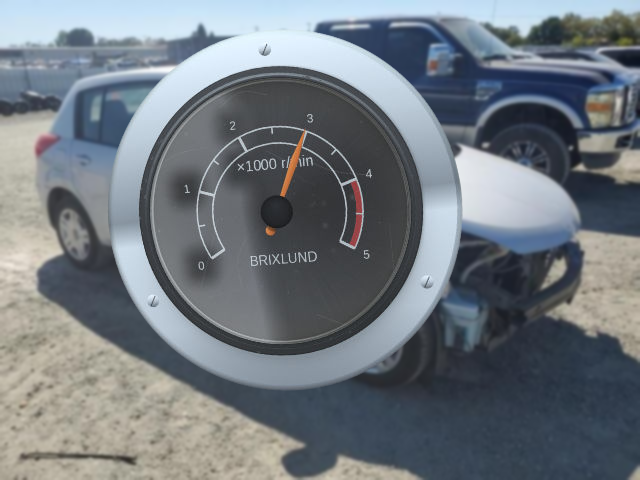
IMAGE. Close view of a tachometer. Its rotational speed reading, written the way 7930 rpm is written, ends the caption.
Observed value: 3000 rpm
